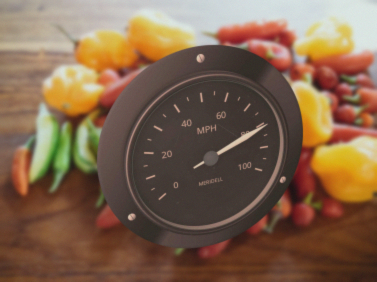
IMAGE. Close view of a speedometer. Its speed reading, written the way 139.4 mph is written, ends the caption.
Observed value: 80 mph
